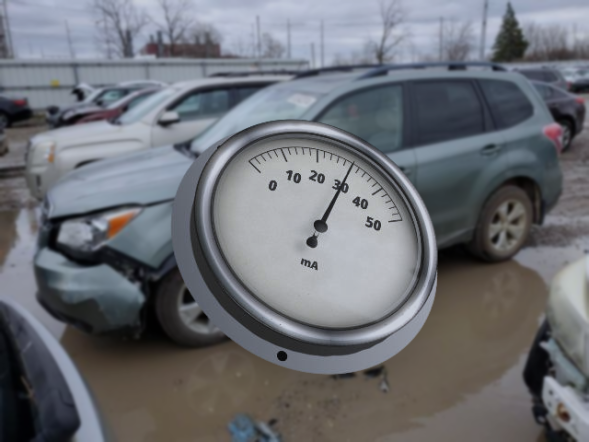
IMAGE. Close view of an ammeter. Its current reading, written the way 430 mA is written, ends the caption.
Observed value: 30 mA
